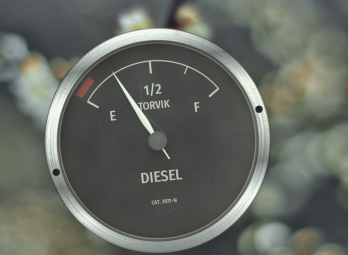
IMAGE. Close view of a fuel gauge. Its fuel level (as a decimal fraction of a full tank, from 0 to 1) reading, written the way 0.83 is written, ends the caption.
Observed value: 0.25
